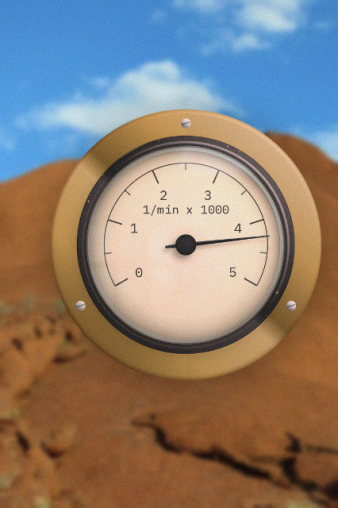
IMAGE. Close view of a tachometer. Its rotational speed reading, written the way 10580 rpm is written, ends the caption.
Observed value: 4250 rpm
